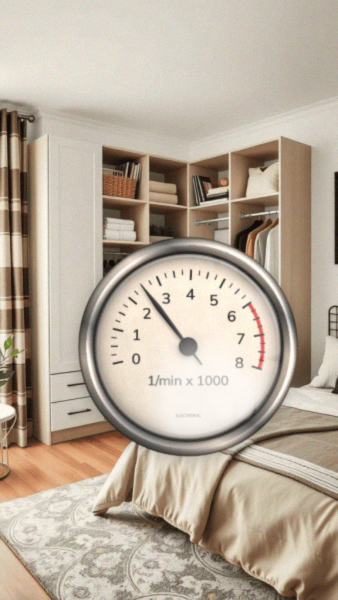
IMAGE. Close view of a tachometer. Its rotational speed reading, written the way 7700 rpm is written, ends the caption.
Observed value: 2500 rpm
